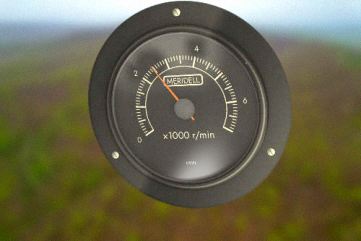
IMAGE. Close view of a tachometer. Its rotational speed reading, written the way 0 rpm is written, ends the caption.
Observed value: 2500 rpm
